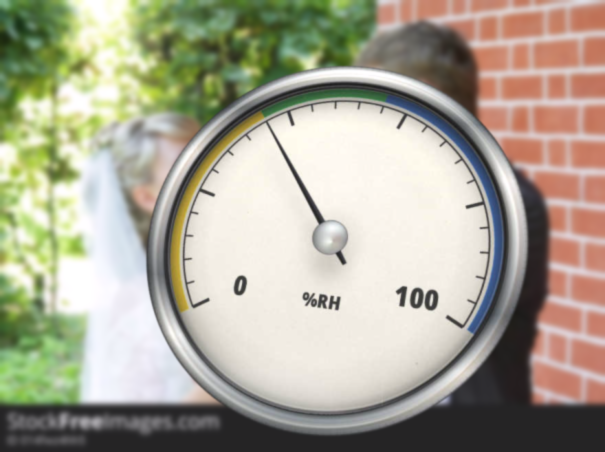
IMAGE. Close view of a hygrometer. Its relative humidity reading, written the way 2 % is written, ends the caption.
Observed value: 36 %
